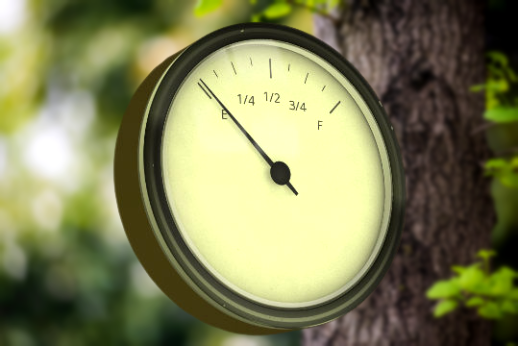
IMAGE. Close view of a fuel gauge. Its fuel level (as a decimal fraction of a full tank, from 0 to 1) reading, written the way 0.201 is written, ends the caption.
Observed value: 0
